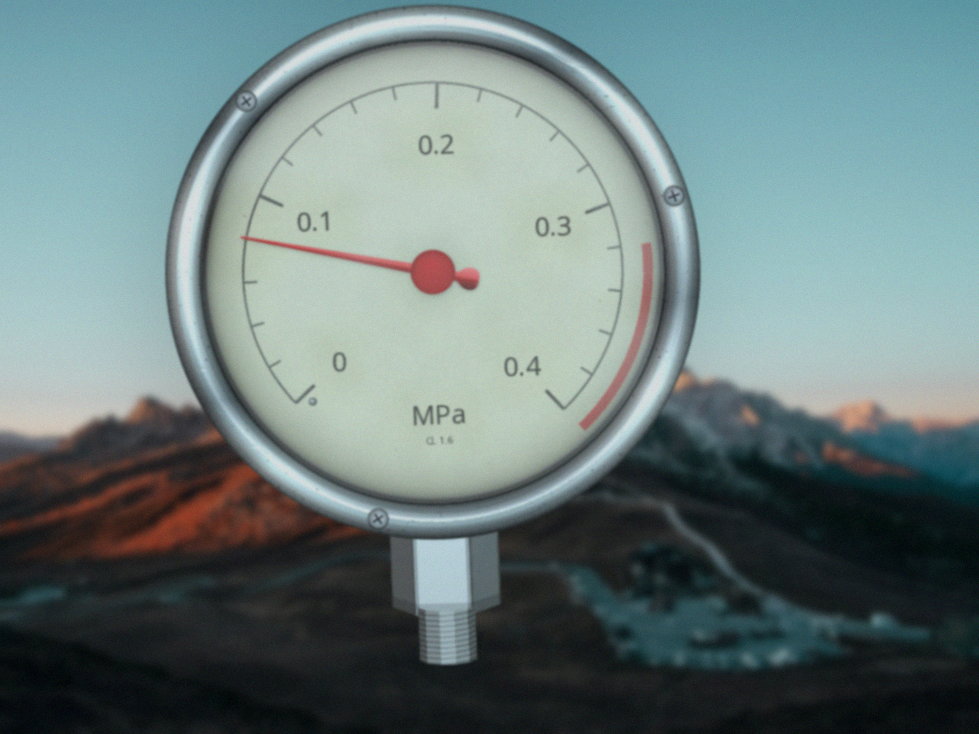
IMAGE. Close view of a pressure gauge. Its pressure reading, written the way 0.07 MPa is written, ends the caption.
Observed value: 0.08 MPa
